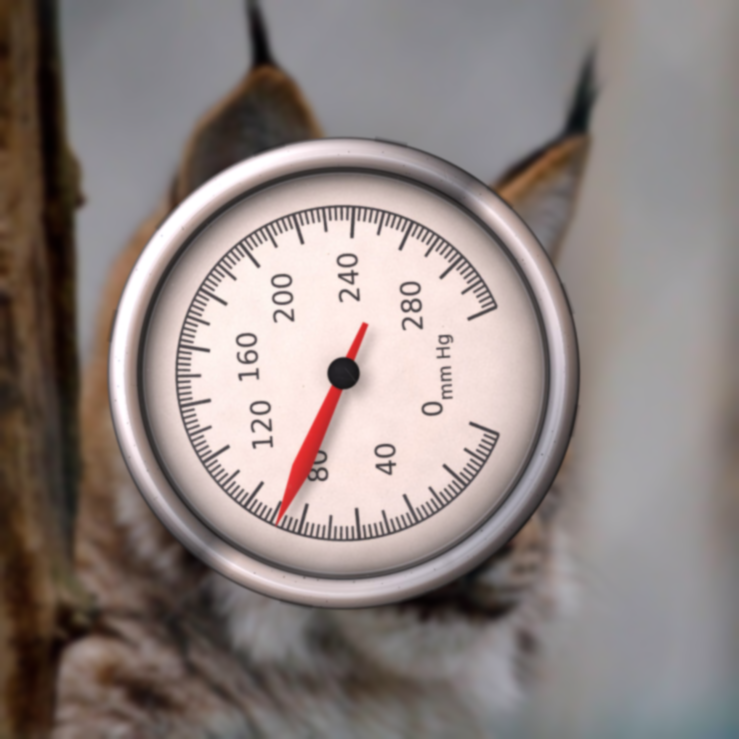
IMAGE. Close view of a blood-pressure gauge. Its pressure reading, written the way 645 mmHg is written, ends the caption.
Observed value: 88 mmHg
